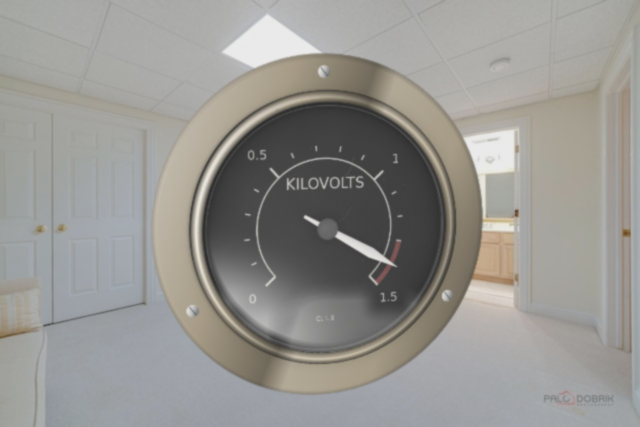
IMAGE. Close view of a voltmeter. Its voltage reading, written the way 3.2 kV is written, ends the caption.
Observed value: 1.4 kV
